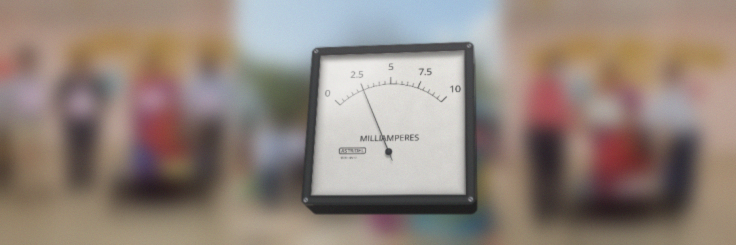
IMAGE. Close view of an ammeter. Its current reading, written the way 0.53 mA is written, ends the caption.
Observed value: 2.5 mA
